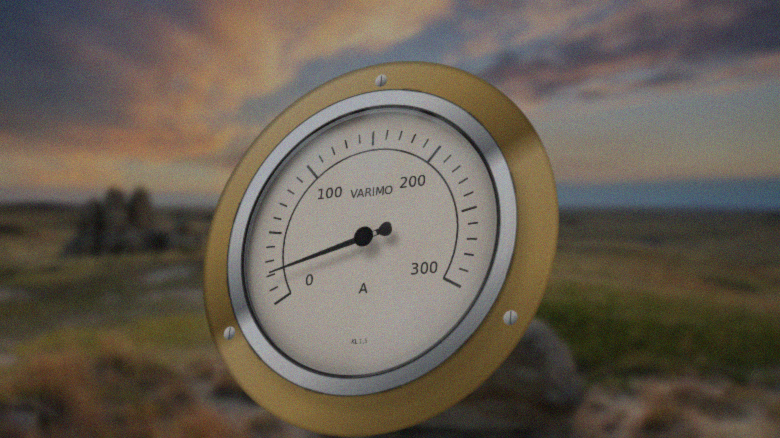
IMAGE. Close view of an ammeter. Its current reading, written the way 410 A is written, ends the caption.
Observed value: 20 A
